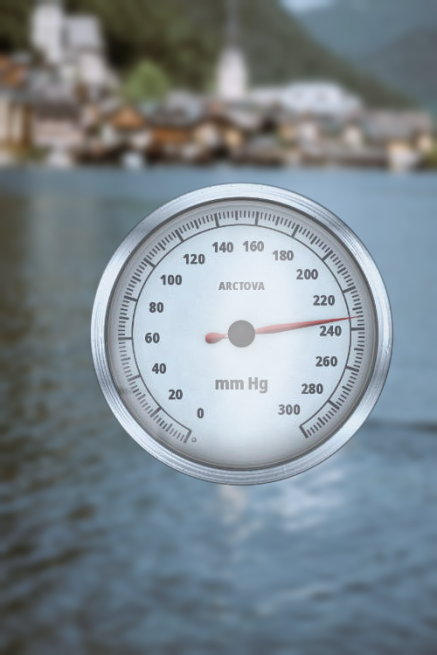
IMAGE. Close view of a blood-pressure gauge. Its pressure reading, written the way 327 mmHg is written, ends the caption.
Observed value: 234 mmHg
